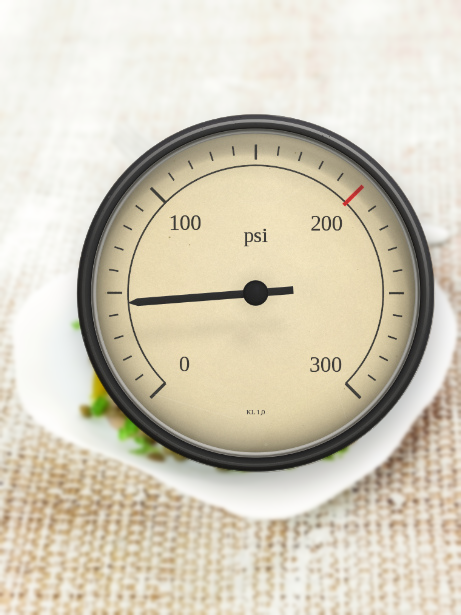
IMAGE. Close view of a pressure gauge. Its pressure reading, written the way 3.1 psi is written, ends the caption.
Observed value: 45 psi
